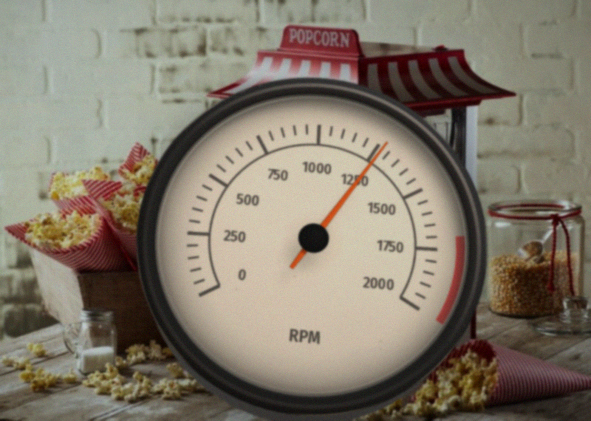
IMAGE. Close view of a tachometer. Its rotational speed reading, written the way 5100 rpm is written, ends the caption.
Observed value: 1275 rpm
